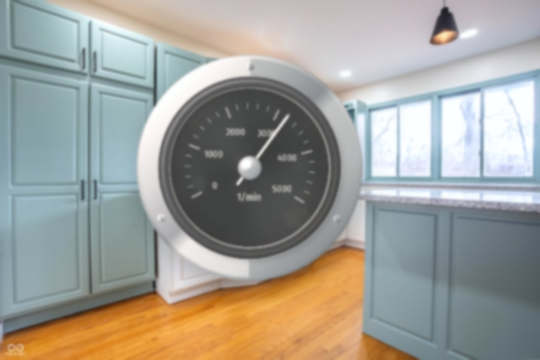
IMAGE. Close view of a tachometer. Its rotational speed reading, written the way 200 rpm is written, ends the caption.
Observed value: 3200 rpm
